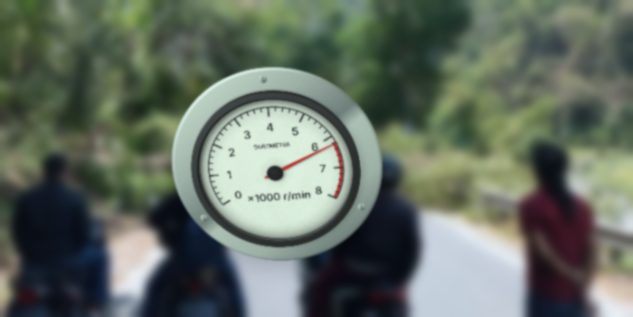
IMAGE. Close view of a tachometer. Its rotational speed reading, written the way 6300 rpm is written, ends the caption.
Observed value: 6200 rpm
